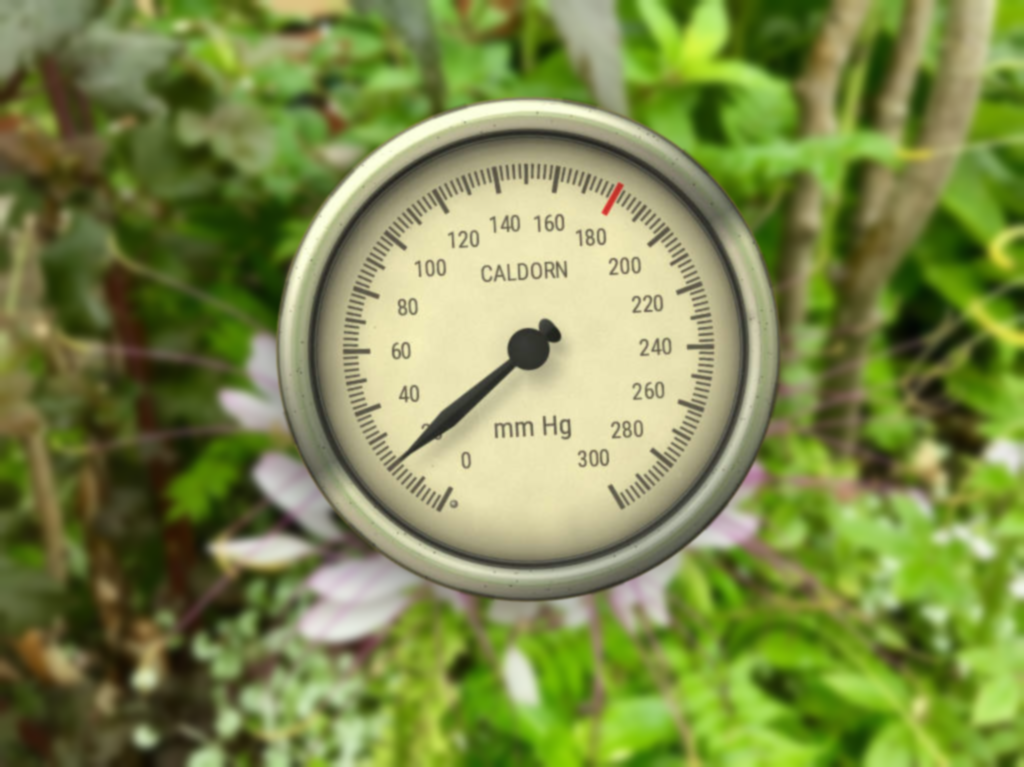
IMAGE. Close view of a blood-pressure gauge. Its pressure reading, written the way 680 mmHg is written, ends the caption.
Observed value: 20 mmHg
